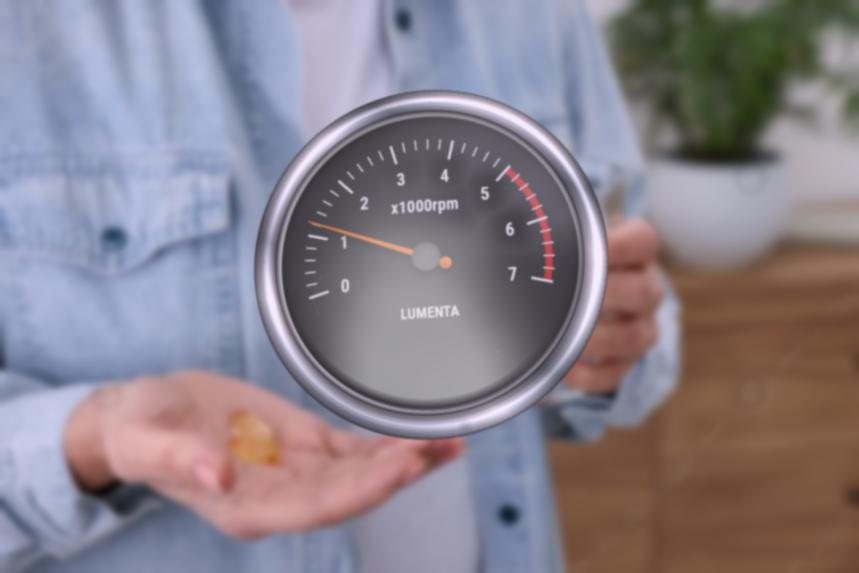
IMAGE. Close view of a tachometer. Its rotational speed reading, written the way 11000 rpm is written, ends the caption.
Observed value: 1200 rpm
